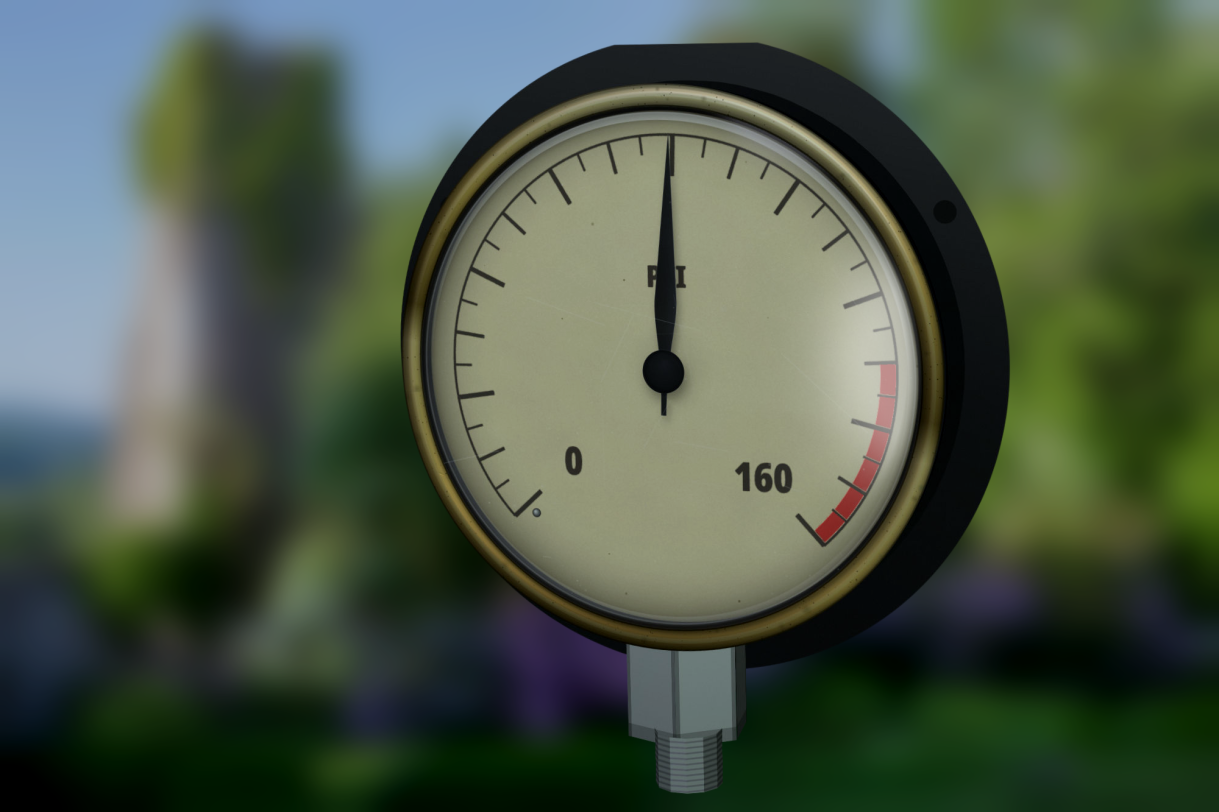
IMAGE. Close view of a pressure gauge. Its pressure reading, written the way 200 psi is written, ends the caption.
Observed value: 80 psi
